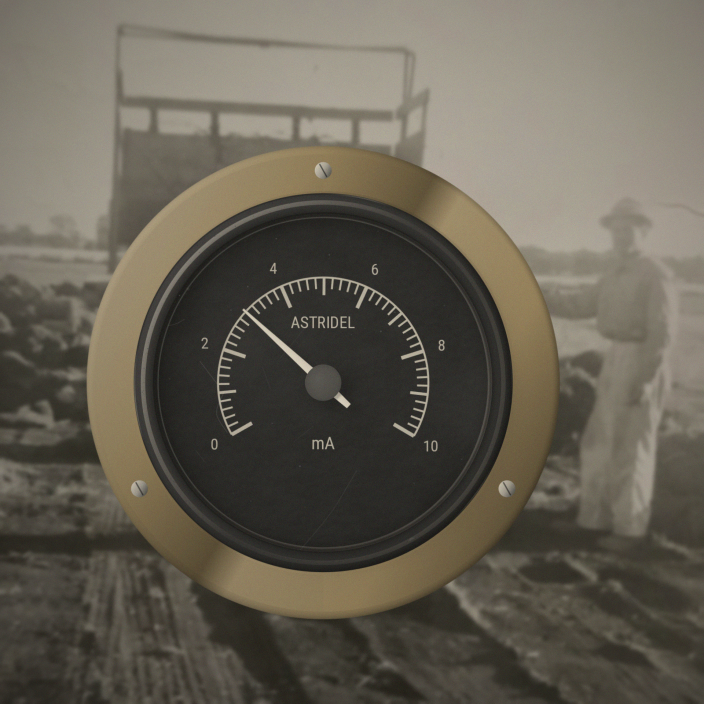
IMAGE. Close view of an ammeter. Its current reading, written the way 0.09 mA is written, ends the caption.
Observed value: 3 mA
